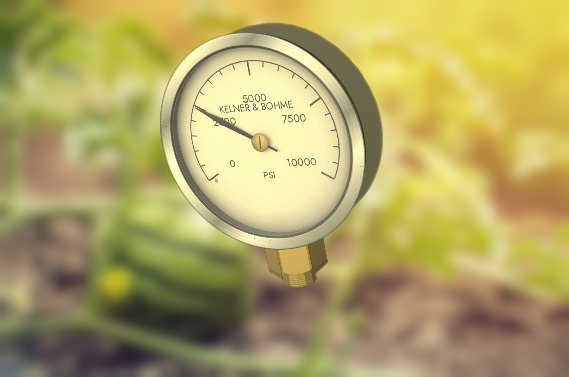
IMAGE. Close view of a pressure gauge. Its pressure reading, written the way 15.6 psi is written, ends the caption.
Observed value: 2500 psi
